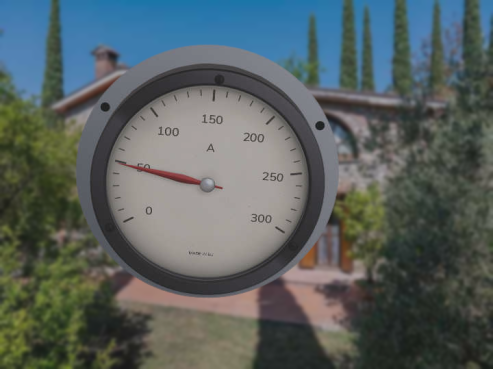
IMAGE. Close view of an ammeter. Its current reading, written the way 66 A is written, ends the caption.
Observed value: 50 A
